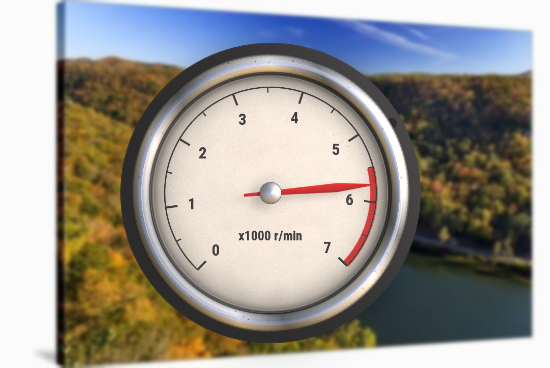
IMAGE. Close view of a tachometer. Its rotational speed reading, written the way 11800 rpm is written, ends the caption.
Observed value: 5750 rpm
